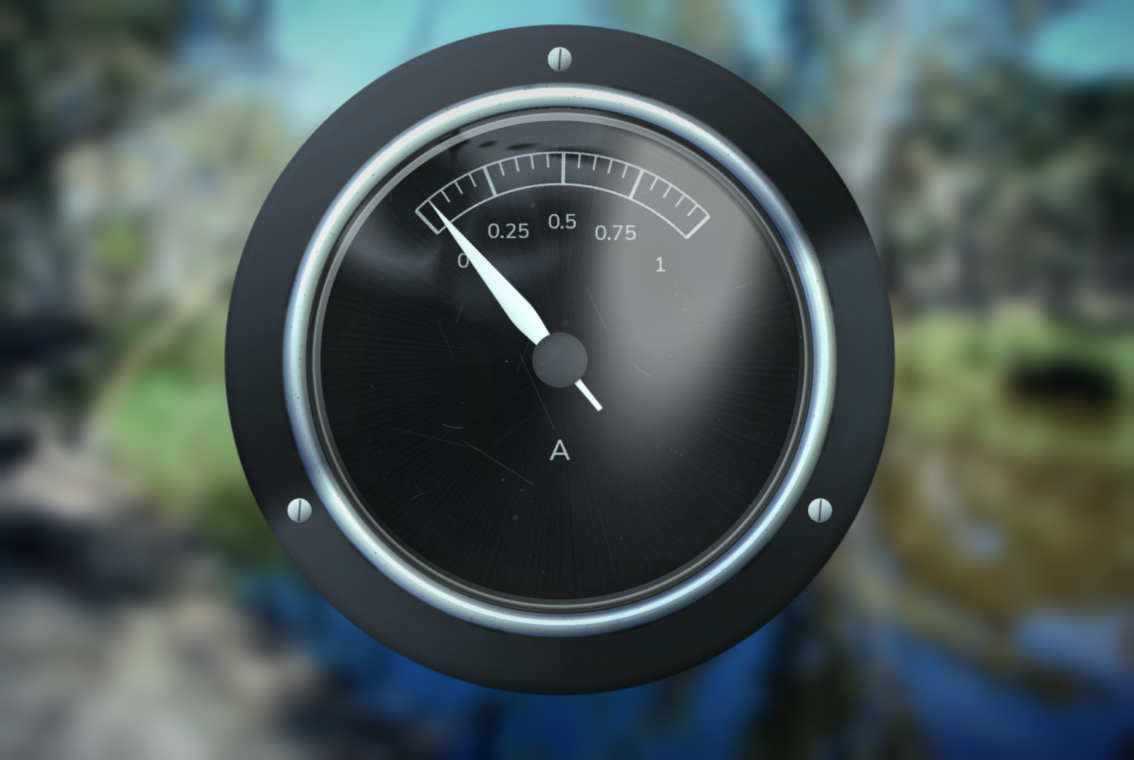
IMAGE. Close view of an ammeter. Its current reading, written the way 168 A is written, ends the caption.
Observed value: 0.05 A
